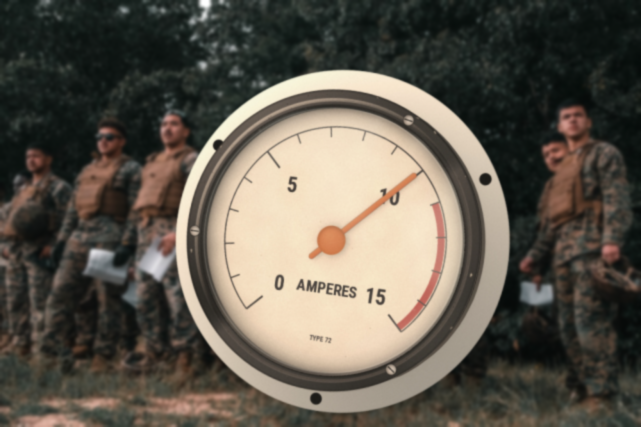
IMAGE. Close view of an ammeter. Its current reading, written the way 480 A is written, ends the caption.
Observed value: 10 A
